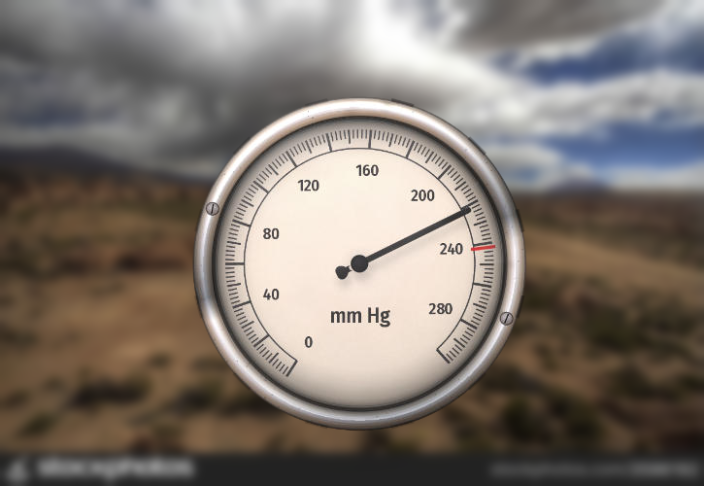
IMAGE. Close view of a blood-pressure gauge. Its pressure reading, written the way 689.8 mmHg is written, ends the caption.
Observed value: 222 mmHg
